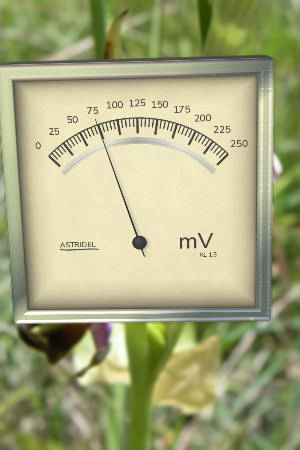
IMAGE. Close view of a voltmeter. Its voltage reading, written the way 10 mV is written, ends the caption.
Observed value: 75 mV
